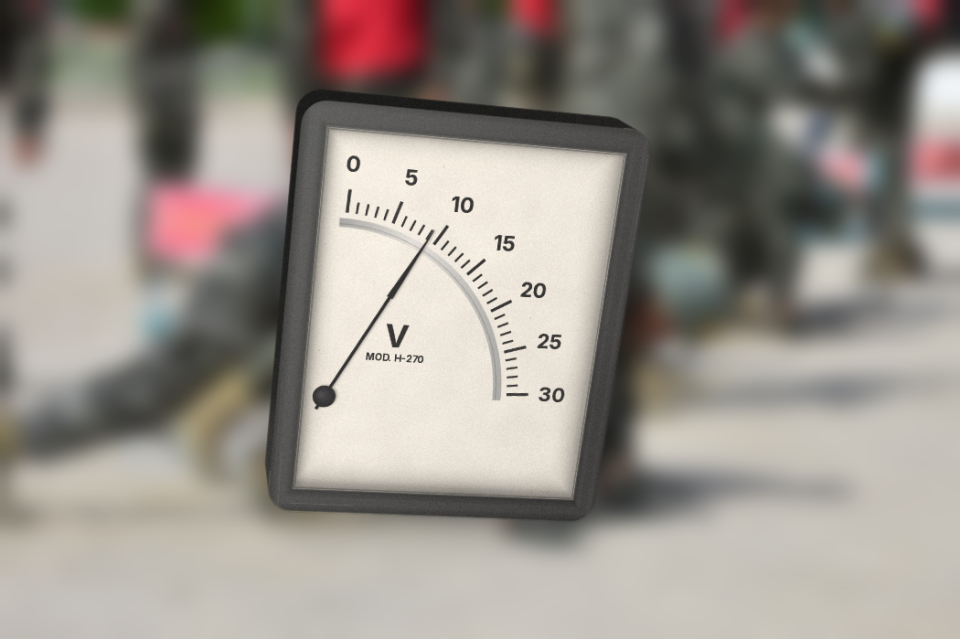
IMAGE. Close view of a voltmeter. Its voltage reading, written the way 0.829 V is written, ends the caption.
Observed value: 9 V
